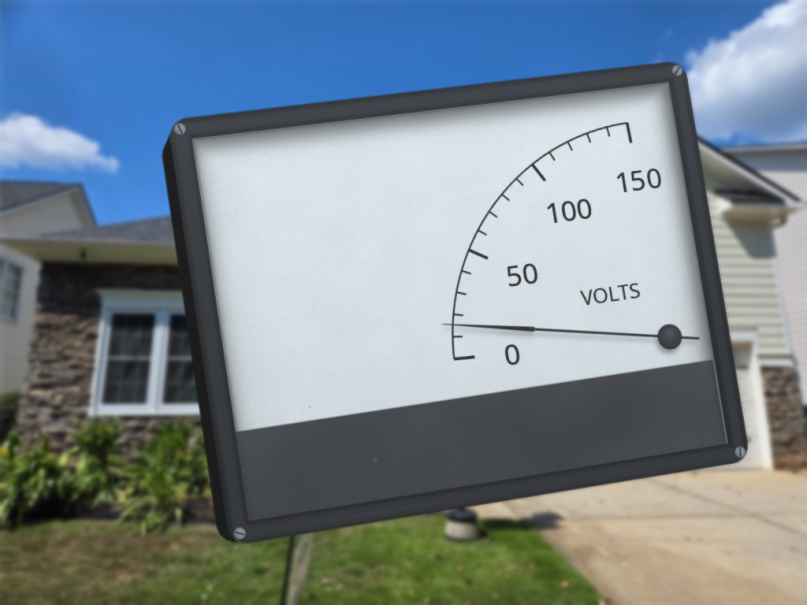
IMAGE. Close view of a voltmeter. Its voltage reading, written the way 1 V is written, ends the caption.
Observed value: 15 V
